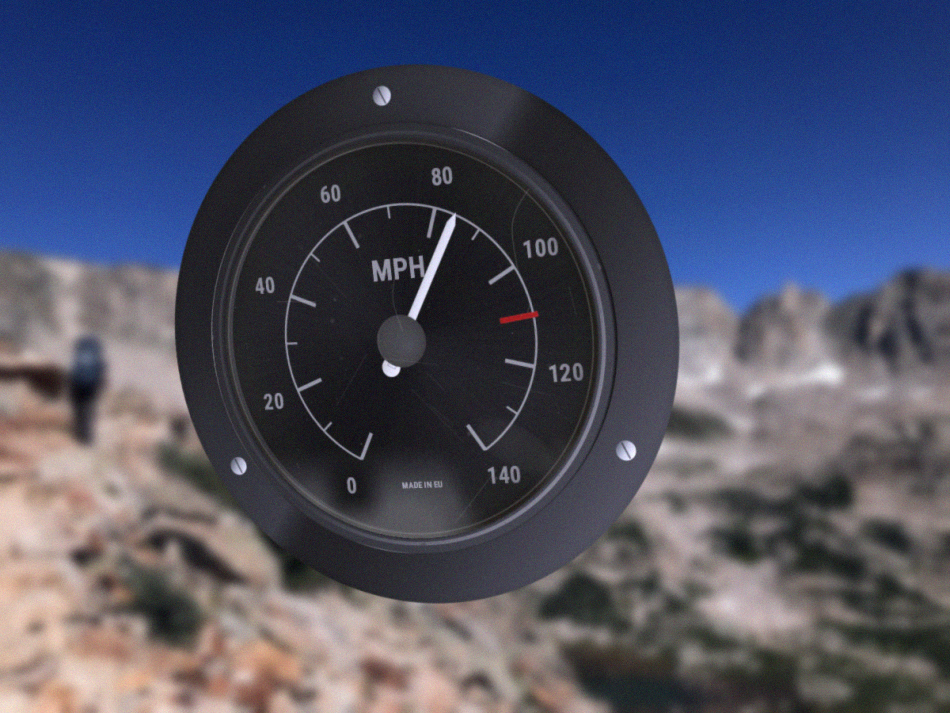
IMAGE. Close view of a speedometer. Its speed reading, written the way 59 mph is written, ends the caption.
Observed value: 85 mph
